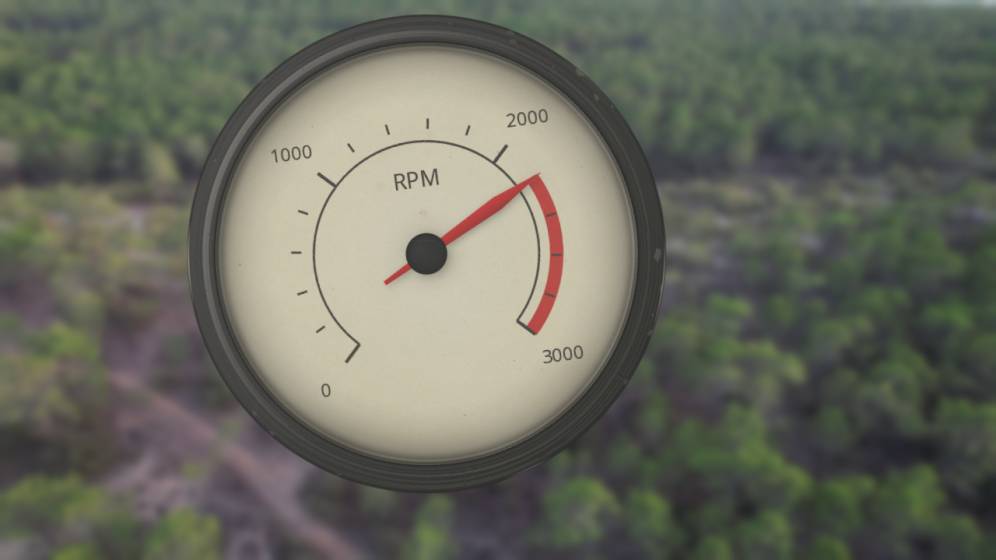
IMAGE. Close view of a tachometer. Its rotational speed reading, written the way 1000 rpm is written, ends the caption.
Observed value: 2200 rpm
